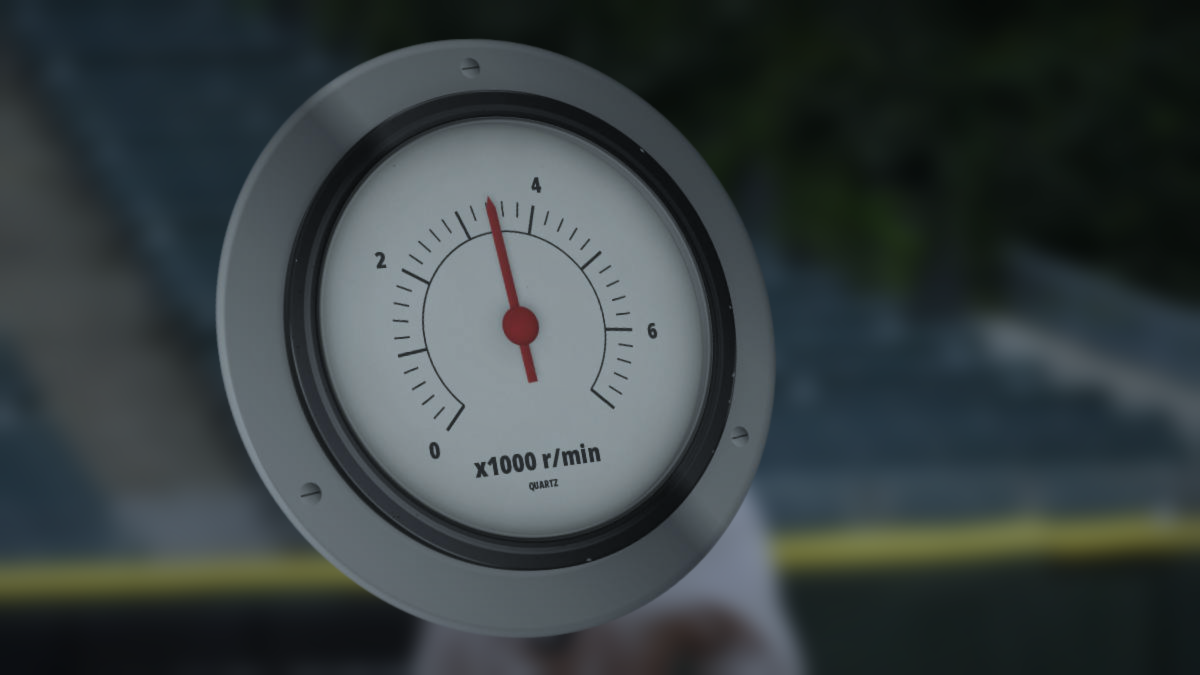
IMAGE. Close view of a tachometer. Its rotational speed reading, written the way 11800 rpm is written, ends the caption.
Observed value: 3400 rpm
